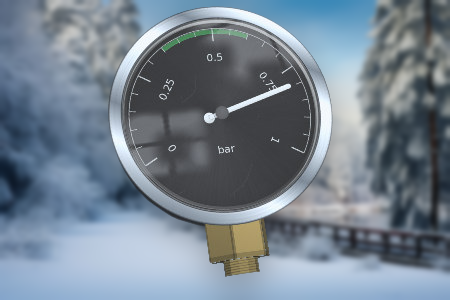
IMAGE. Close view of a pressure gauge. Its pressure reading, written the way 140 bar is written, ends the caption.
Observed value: 0.8 bar
